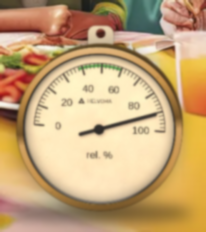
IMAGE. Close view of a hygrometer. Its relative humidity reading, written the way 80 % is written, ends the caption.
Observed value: 90 %
